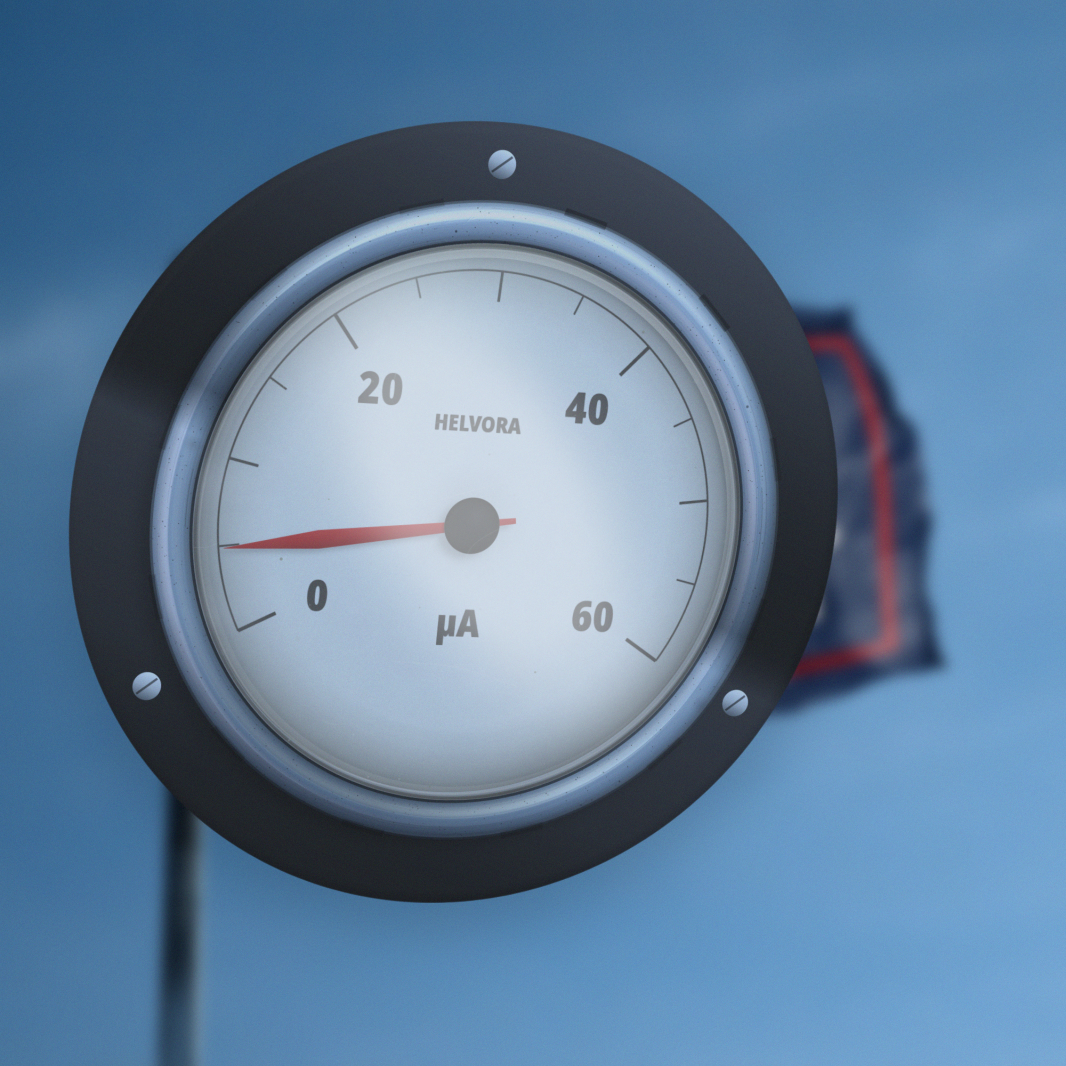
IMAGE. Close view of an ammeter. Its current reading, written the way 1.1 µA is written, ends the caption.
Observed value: 5 µA
